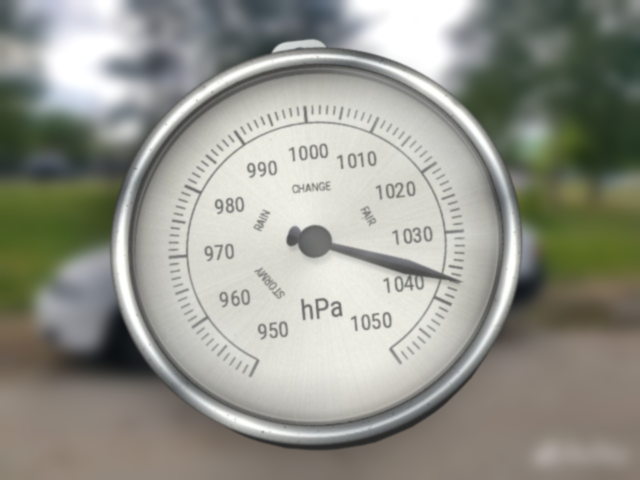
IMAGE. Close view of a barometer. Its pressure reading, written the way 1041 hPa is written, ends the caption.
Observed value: 1037 hPa
